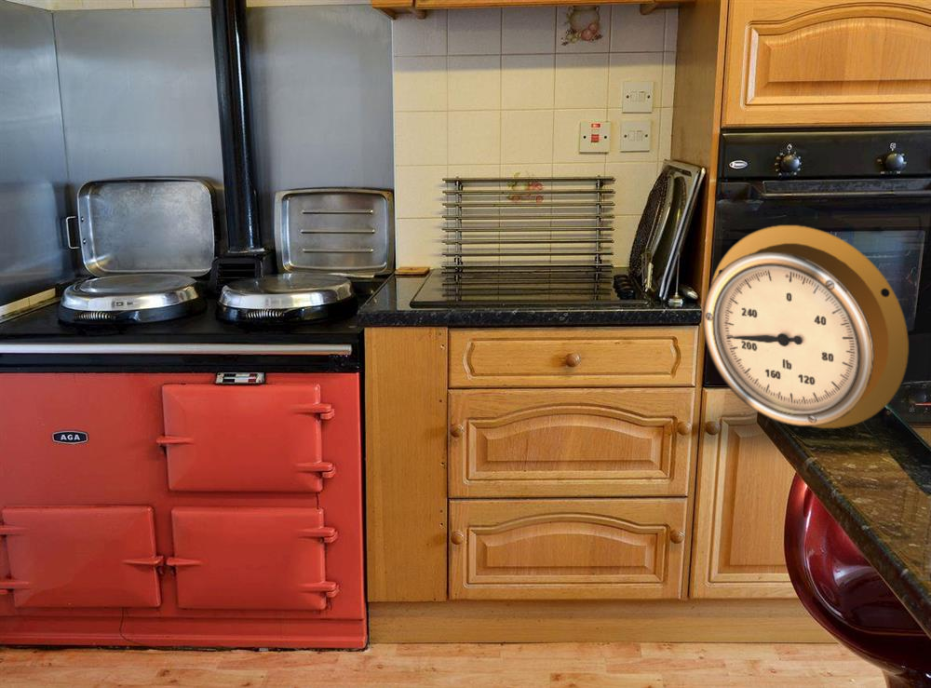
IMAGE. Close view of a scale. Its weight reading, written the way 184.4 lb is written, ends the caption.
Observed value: 210 lb
